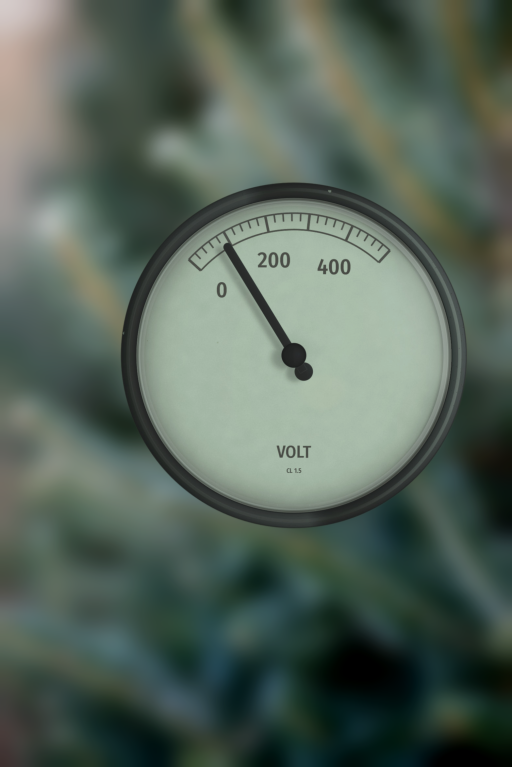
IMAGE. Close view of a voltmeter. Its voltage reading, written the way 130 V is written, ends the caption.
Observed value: 90 V
